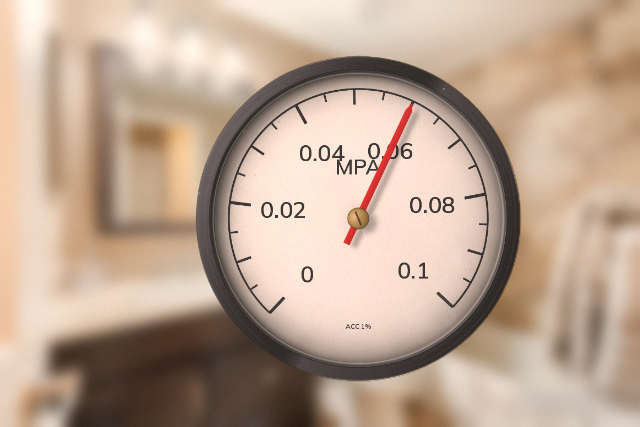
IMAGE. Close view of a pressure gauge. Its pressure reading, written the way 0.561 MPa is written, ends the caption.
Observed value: 0.06 MPa
